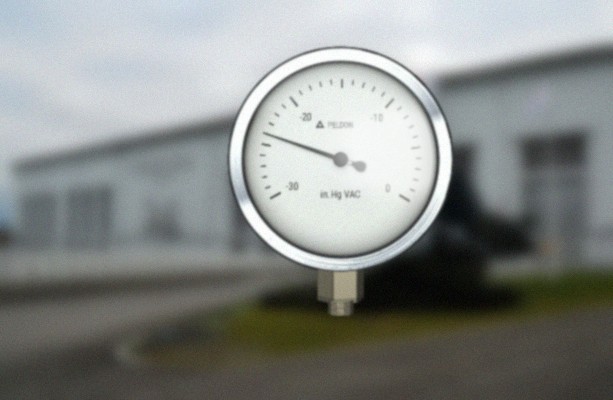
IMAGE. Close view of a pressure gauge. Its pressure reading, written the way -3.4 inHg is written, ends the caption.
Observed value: -24 inHg
